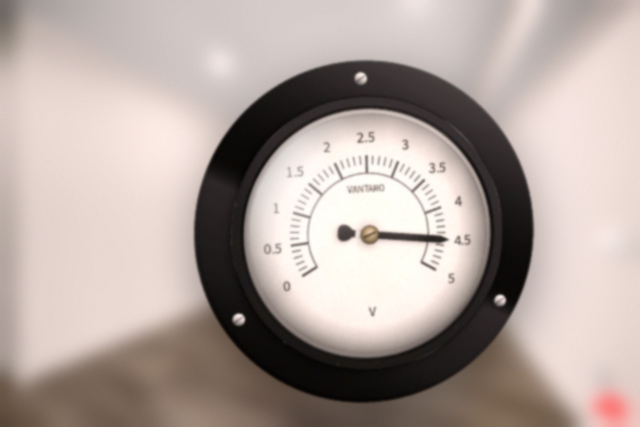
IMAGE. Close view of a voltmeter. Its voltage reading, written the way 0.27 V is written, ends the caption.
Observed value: 4.5 V
